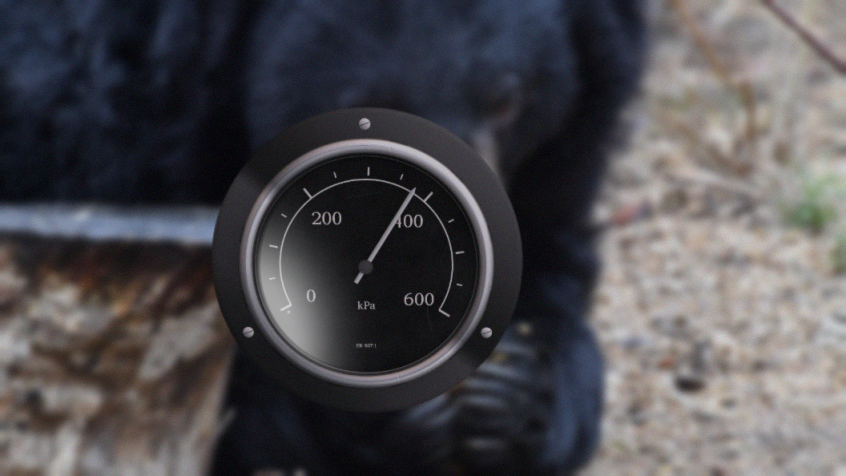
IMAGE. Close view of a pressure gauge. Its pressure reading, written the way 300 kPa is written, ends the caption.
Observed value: 375 kPa
